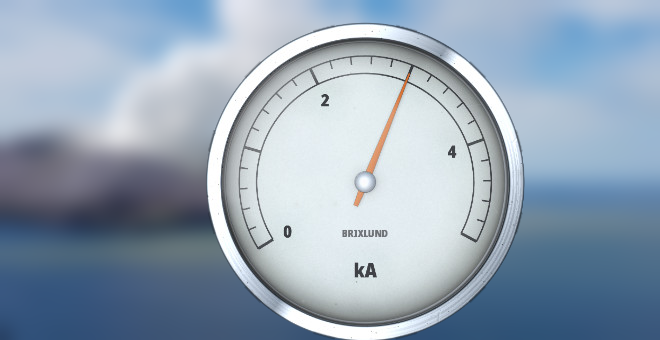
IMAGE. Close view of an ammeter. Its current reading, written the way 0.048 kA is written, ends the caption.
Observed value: 3 kA
